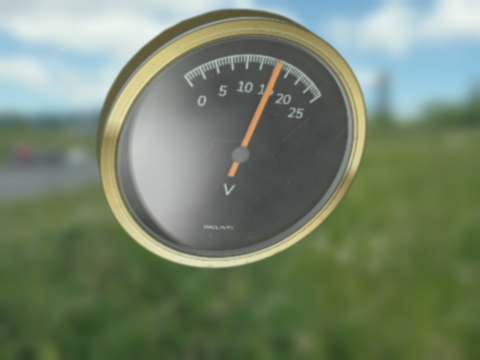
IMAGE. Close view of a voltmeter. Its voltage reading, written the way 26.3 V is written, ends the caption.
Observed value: 15 V
